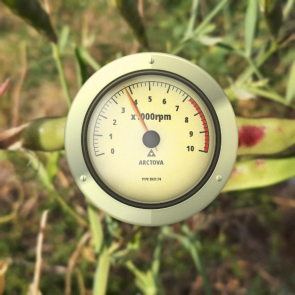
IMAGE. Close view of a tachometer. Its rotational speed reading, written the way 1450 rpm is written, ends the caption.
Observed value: 3800 rpm
